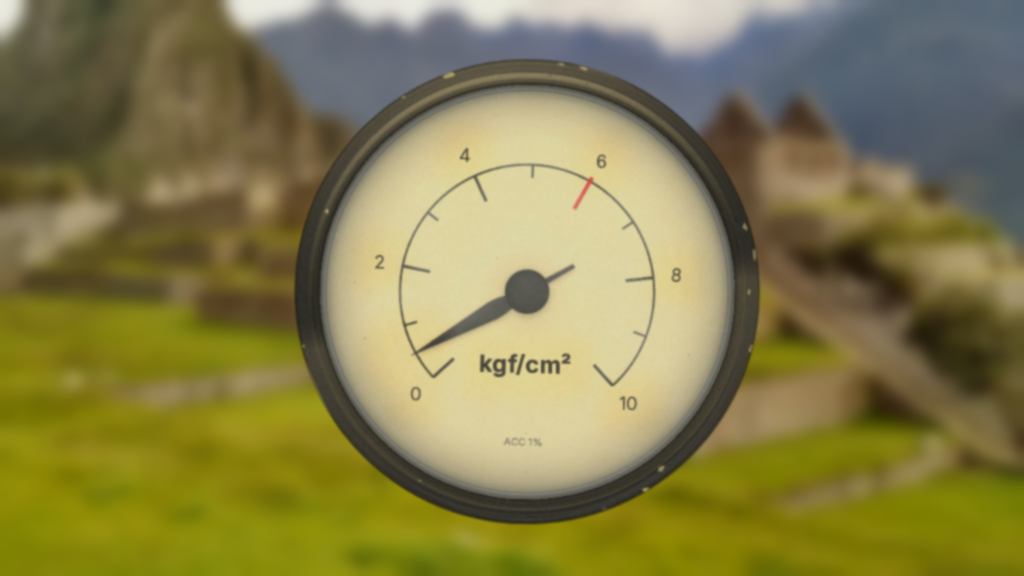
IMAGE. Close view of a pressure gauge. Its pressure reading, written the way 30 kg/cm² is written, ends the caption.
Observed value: 0.5 kg/cm²
